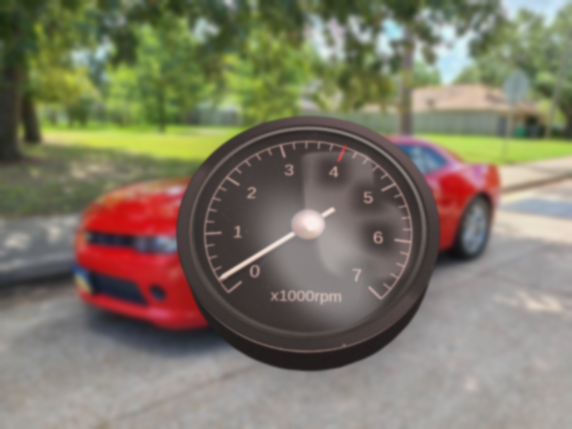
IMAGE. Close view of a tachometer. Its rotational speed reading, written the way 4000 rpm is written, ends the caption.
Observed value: 200 rpm
